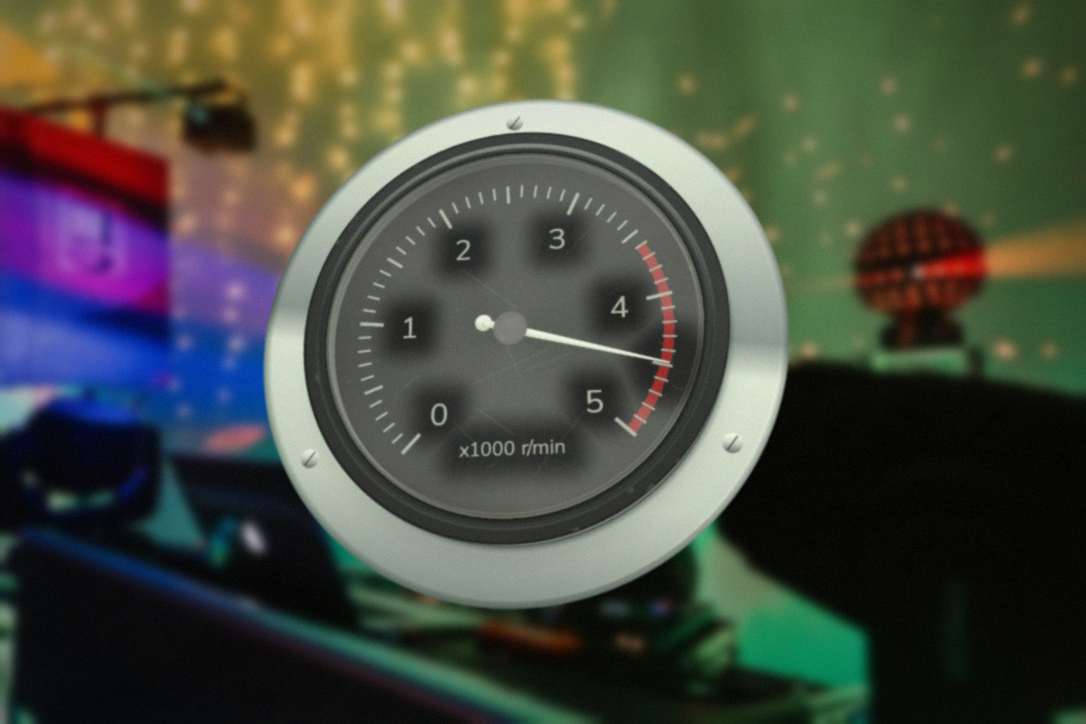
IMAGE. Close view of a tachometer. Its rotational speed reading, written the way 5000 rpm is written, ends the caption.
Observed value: 4500 rpm
